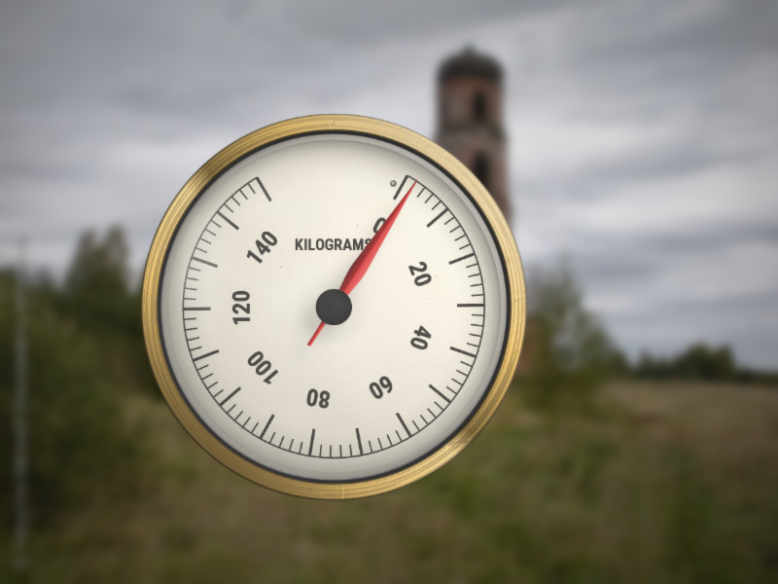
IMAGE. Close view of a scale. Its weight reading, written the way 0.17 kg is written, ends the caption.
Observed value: 2 kg
